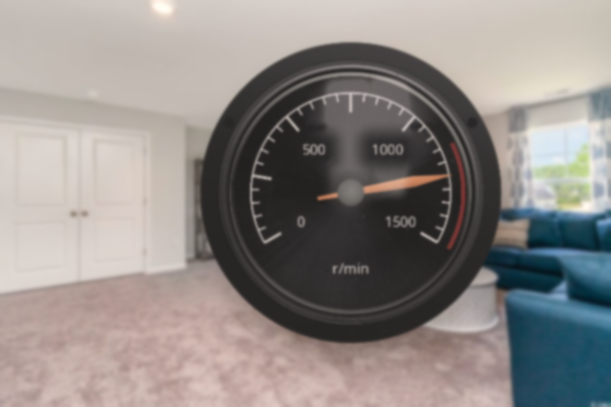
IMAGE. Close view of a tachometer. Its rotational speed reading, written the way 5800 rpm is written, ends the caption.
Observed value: 1250 rpm
